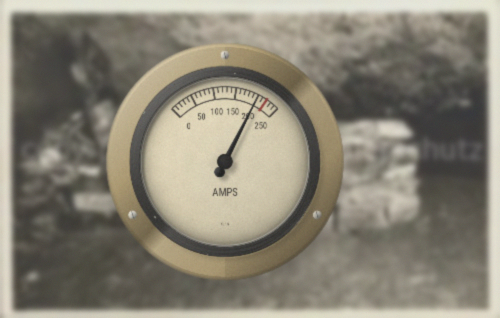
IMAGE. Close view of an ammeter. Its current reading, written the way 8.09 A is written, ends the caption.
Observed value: 200 A
